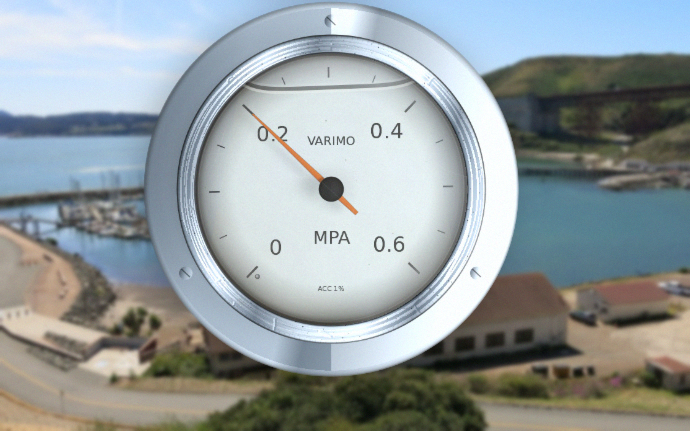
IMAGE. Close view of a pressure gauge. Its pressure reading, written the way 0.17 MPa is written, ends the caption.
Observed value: 0.2 MPa
